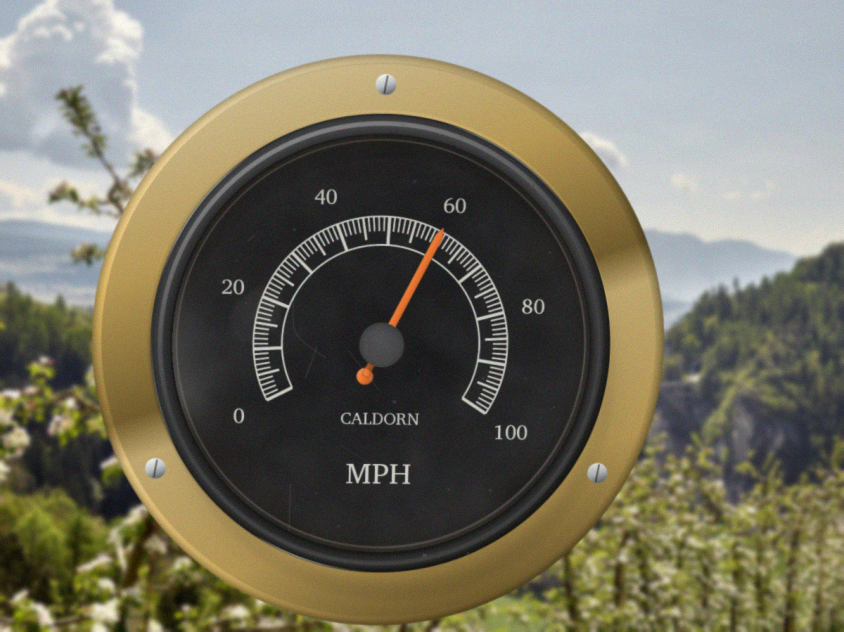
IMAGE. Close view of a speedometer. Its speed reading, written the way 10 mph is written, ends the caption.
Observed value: 60 mph
